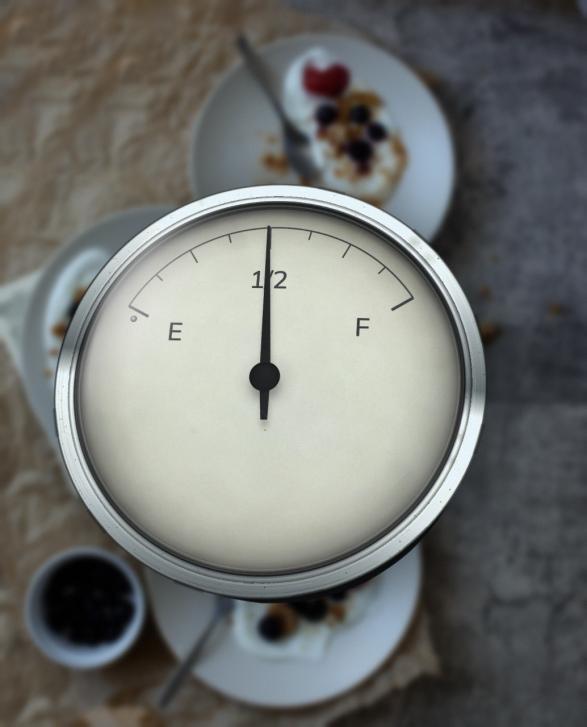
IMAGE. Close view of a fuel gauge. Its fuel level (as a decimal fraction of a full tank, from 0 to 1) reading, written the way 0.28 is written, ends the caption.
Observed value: 0.5
